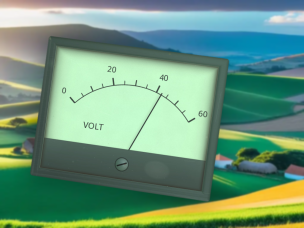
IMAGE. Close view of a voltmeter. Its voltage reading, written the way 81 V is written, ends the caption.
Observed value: 42.5 V
